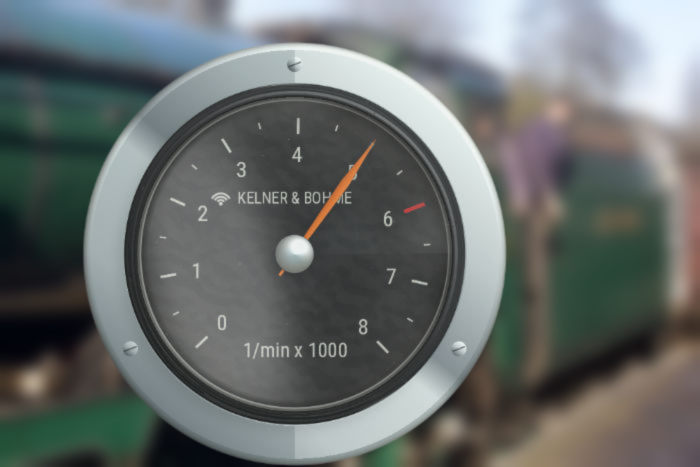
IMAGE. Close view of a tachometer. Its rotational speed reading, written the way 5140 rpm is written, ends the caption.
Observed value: 5000 rpm
